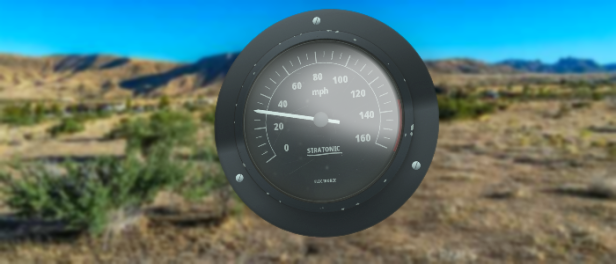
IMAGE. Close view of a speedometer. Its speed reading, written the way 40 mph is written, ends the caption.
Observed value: 30 mph
